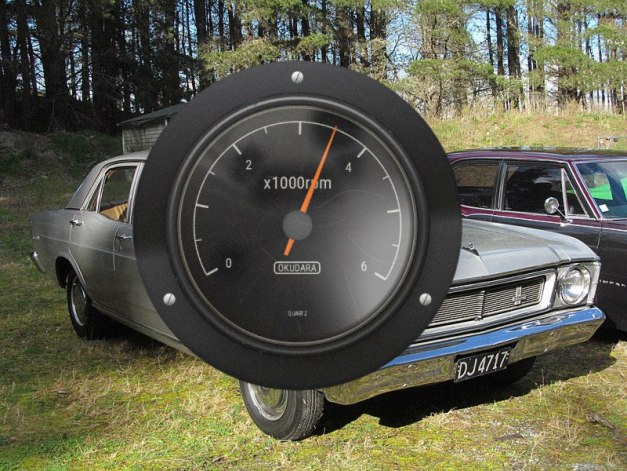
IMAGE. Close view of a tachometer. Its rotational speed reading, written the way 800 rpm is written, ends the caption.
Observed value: 3500 rpm
